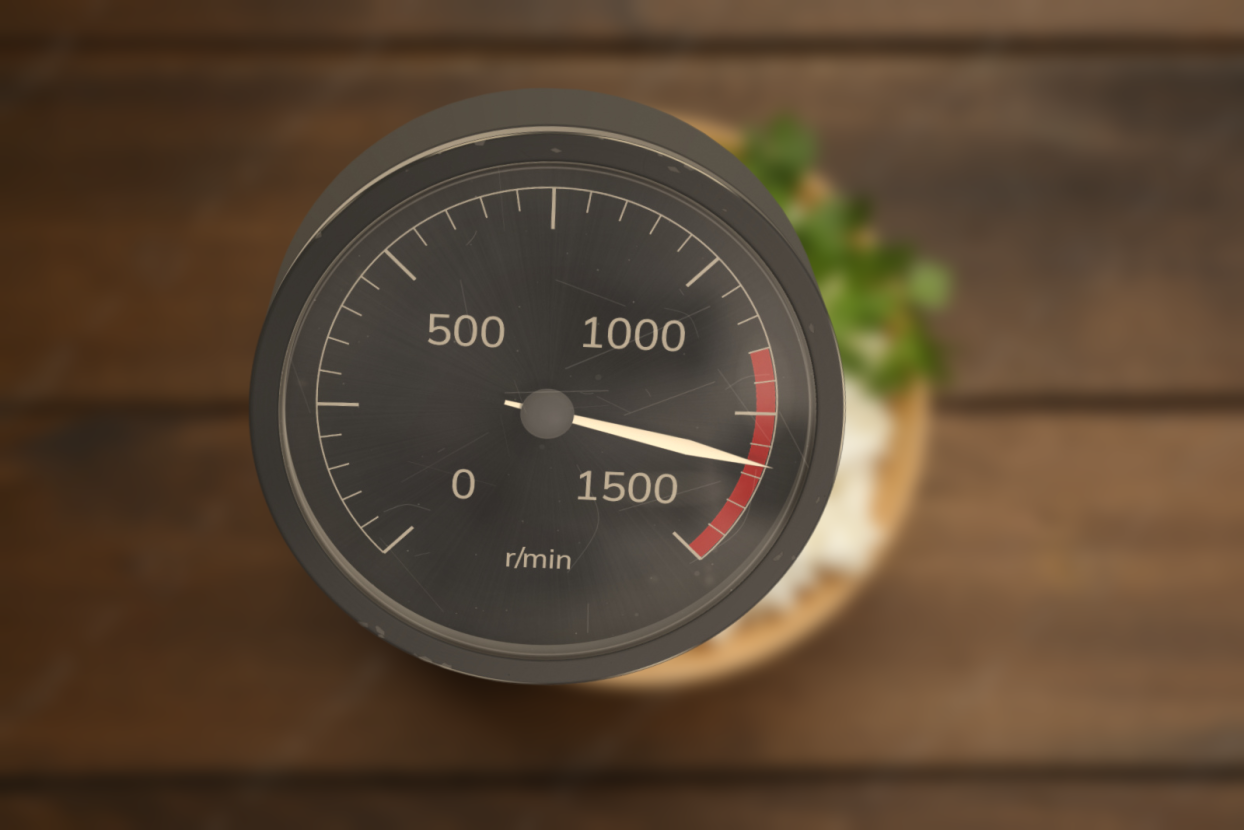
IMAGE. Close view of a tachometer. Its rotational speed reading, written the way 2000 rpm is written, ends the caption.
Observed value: 1325 rpm
